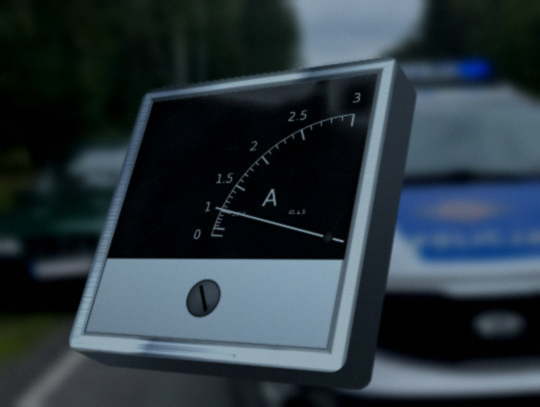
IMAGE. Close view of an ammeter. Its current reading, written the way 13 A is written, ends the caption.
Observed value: 1 A
